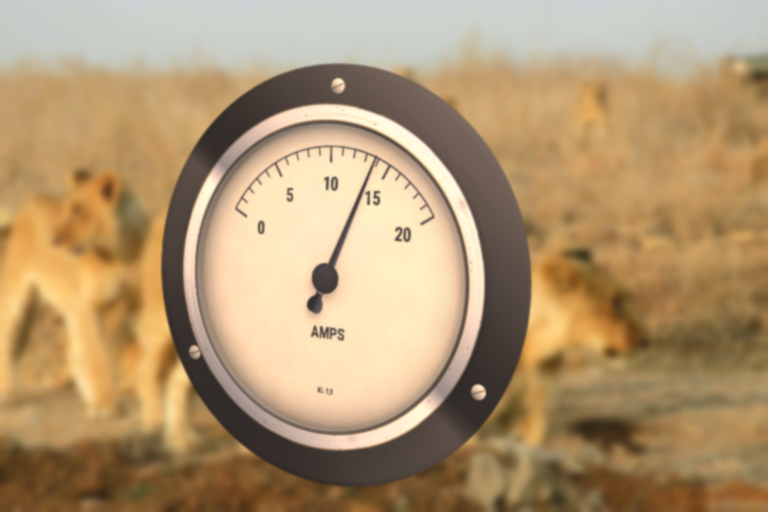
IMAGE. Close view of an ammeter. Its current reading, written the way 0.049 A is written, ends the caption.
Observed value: 14 A
